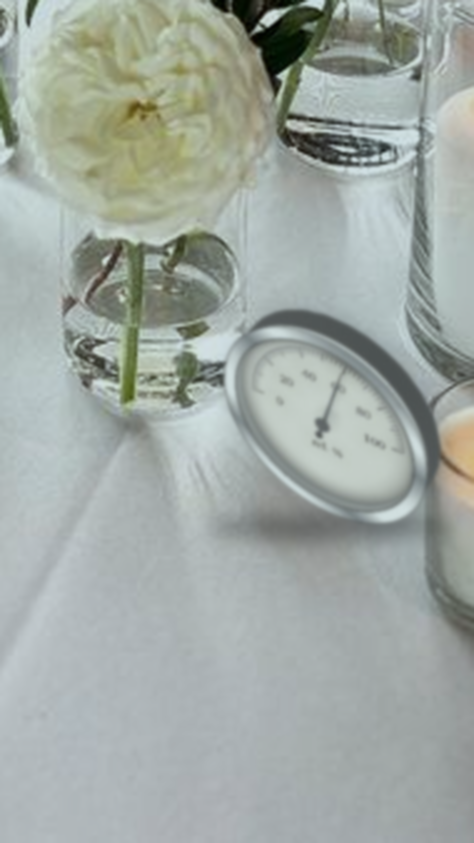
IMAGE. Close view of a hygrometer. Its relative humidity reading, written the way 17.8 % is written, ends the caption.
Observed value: 60 %
